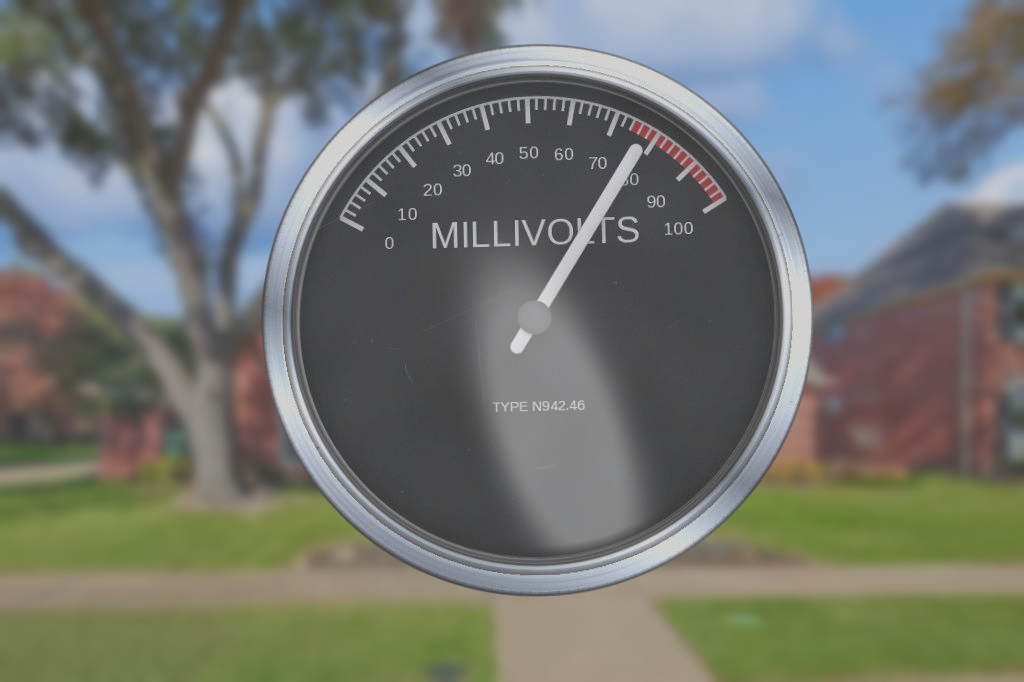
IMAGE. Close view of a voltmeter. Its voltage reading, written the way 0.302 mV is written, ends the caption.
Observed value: 78 mV
